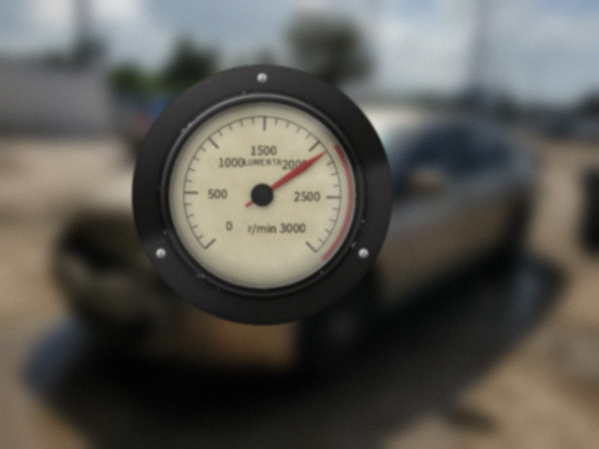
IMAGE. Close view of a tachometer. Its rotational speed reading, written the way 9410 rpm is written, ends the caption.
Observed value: 2100 rpm
